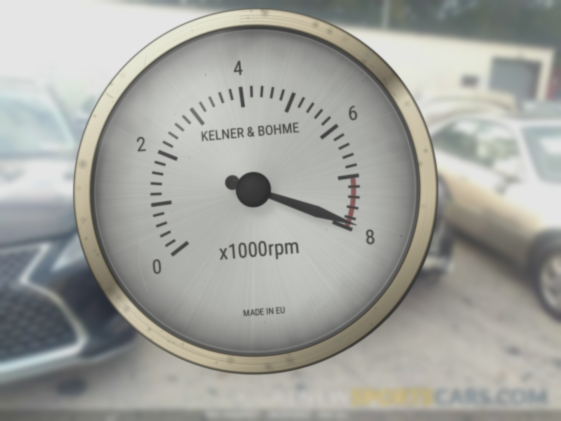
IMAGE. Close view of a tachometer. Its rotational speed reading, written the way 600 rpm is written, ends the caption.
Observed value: 7900 rpm
